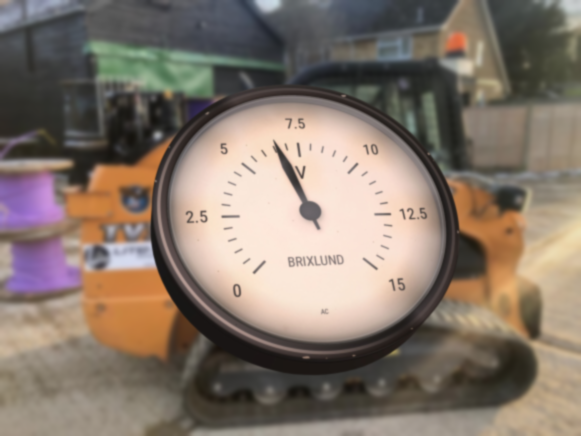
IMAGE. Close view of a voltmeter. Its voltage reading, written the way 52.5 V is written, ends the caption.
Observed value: 6.5 V
